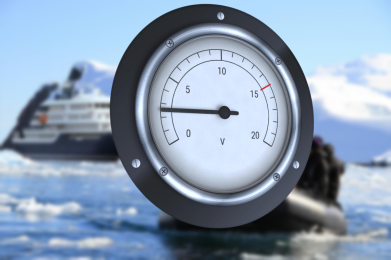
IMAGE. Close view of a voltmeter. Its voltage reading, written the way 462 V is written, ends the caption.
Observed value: 2.5 V
